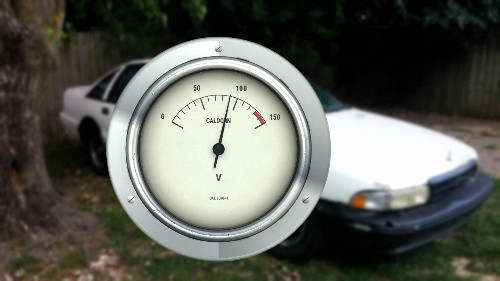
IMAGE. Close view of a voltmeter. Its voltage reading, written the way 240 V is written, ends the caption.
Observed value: 90 V
